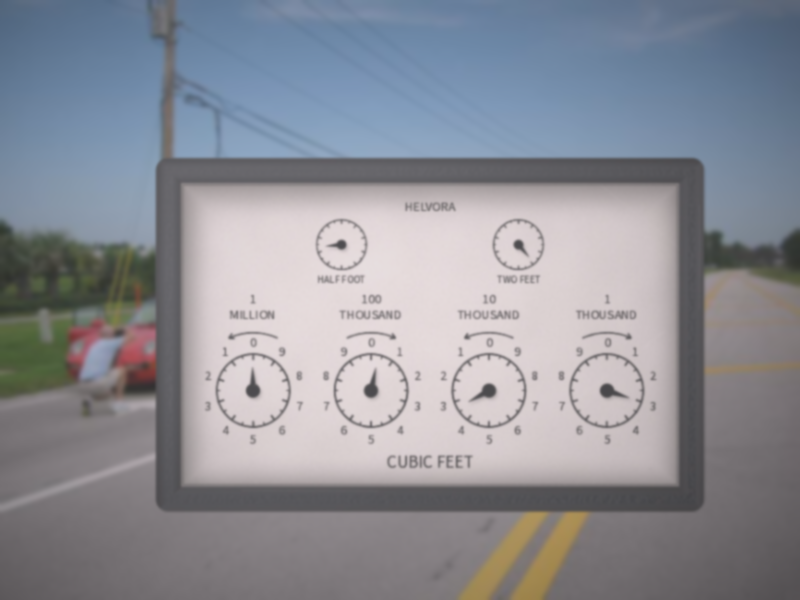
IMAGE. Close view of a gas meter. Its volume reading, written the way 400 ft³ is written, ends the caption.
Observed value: 3300 ft³
